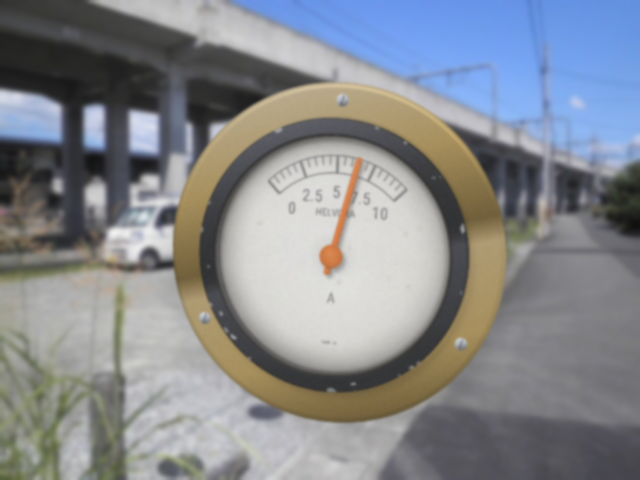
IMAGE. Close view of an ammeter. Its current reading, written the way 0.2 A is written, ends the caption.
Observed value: 6.5 A
